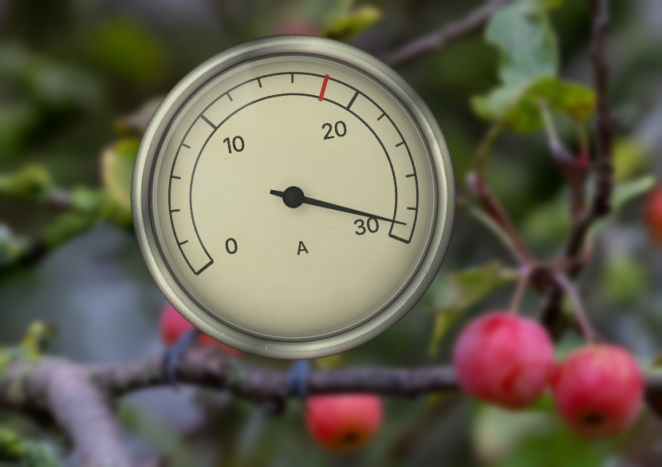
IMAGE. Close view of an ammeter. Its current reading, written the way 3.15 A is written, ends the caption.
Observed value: 29 A
